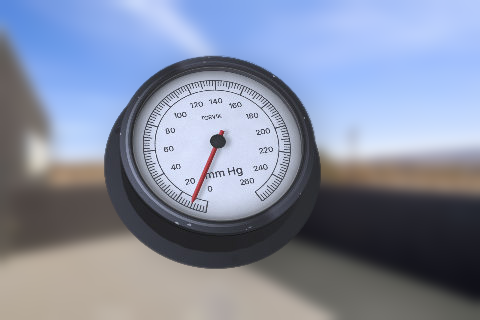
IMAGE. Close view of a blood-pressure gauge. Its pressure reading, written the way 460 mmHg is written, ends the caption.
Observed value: 10 mmHg
